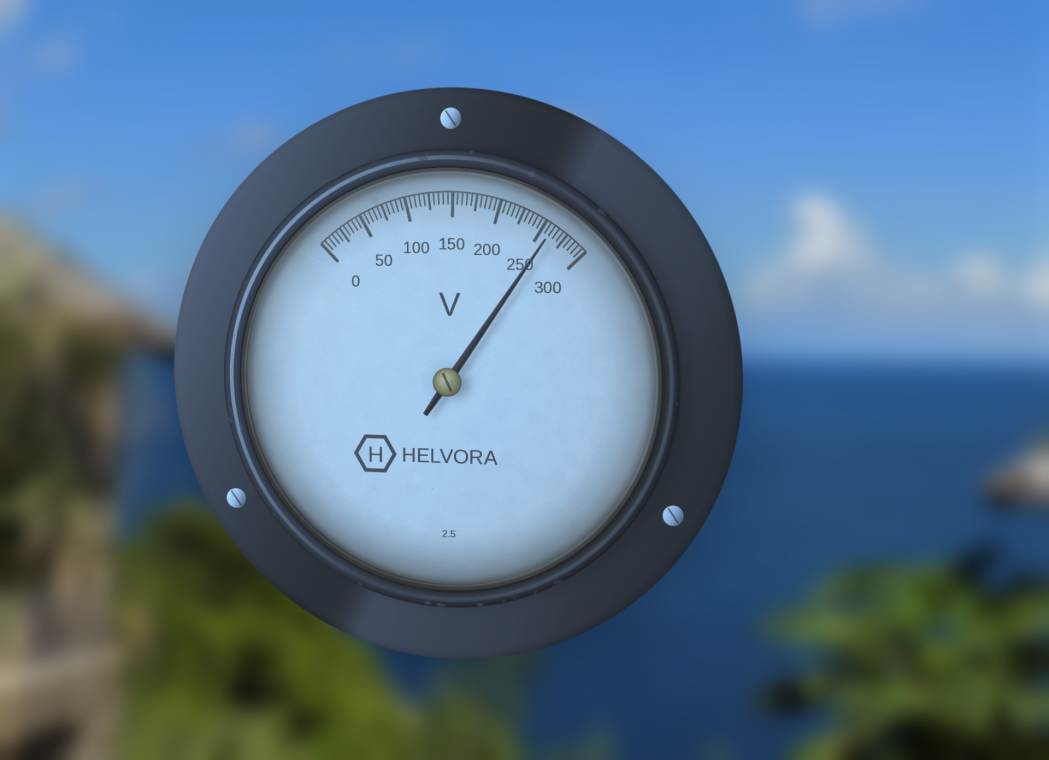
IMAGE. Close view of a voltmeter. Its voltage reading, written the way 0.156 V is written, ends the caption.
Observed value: 260 V
